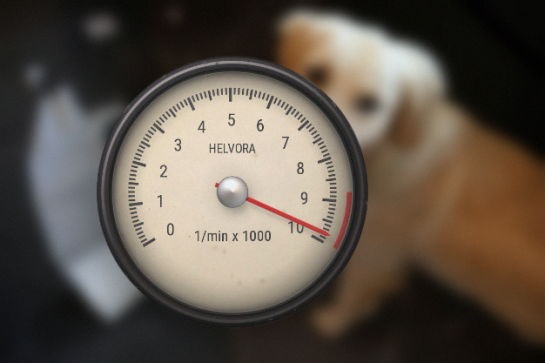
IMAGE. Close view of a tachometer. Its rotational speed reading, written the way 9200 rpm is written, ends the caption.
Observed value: 9800 rpm
